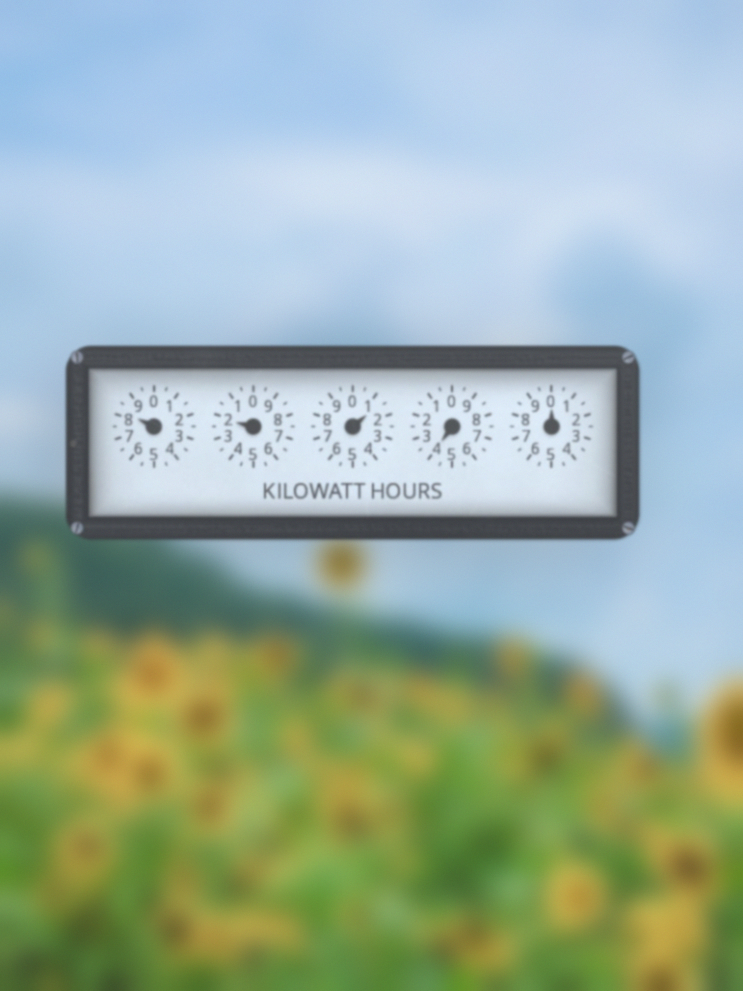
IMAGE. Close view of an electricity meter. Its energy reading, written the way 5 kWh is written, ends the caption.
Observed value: 82140 kWh
